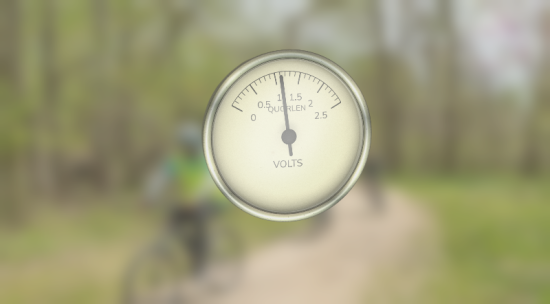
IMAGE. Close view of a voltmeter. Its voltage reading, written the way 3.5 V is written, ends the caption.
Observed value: 1.1 V
